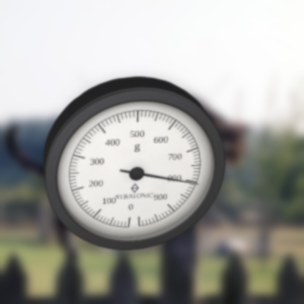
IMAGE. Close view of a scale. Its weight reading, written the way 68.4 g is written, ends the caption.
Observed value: 800 g
